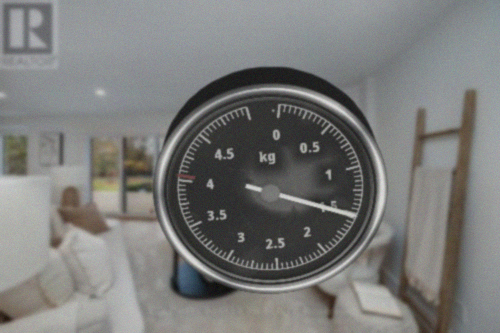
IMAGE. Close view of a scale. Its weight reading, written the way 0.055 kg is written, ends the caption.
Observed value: 1.5 kg
